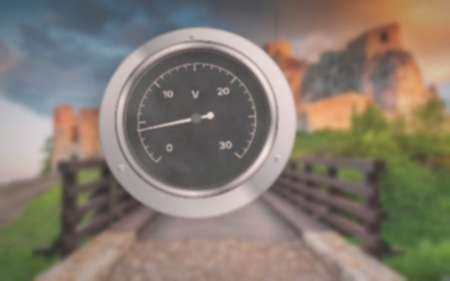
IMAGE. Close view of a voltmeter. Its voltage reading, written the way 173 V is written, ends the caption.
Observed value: 4 V
